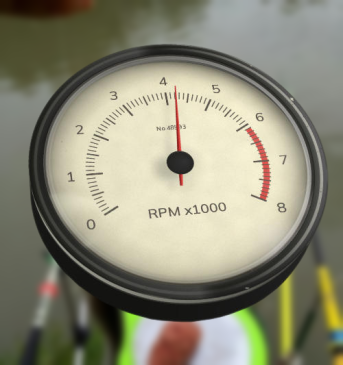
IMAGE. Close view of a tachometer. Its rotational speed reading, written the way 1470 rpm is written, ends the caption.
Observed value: 4200 rpm
